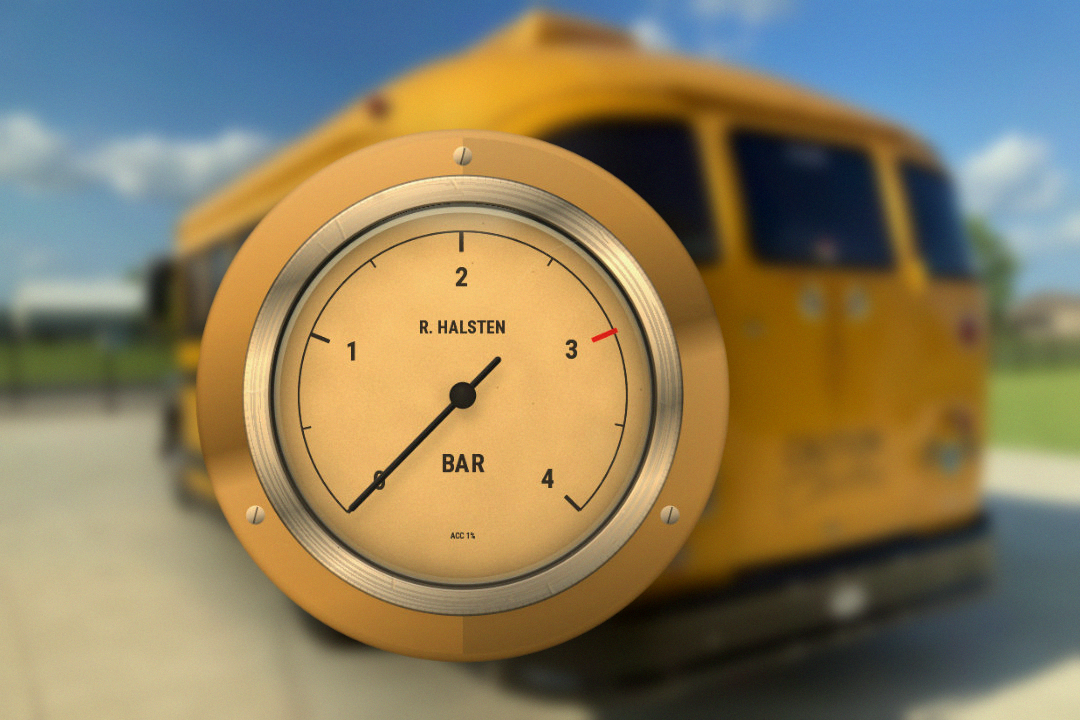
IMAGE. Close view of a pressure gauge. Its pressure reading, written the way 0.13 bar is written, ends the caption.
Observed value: 0 bar
